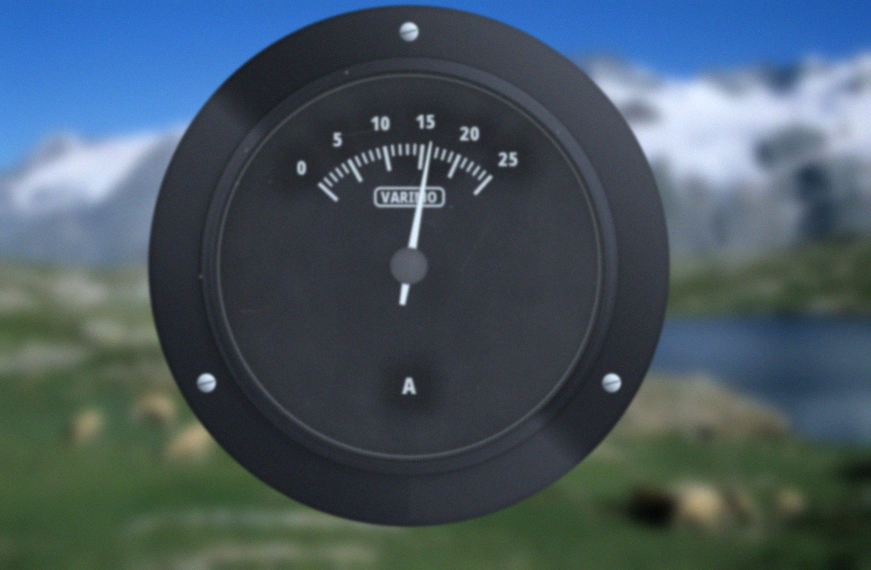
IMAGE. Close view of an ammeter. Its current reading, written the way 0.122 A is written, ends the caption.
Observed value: 16 A
